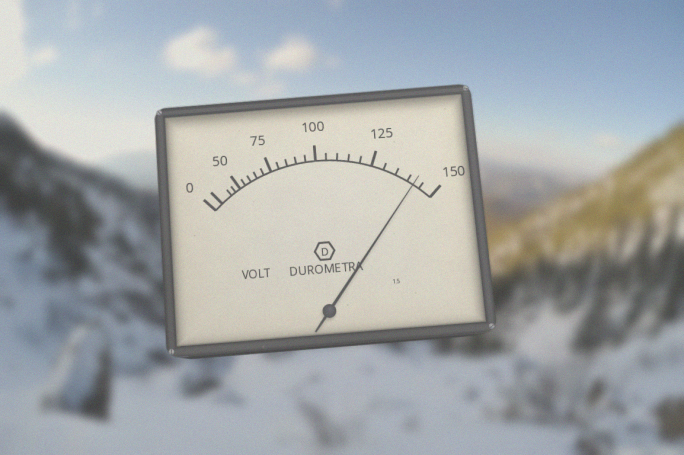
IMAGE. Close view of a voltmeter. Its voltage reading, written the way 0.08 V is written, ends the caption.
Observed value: 142.5 V
